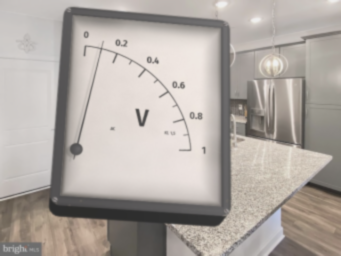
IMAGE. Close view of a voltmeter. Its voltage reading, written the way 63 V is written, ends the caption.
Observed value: 0.1 V
